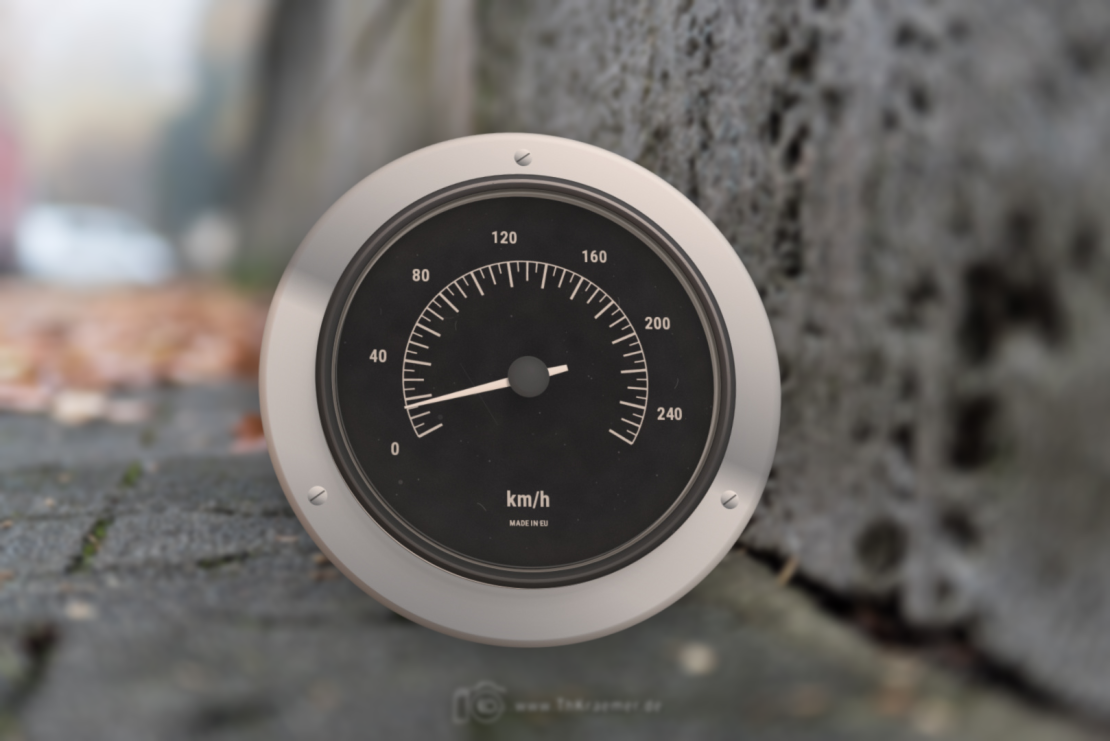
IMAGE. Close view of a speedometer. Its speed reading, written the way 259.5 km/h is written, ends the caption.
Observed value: 15 km/h
